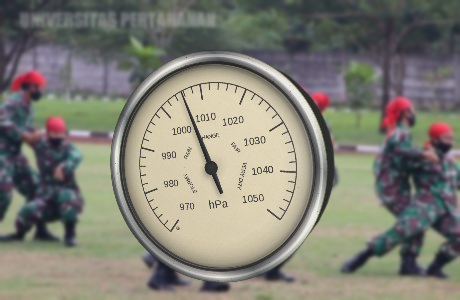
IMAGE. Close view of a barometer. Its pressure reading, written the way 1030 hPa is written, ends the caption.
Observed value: 1006 hPa
